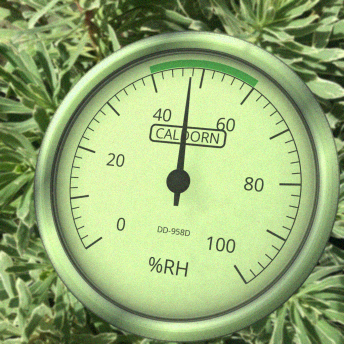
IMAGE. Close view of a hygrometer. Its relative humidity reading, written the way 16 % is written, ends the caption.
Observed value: 48 %
